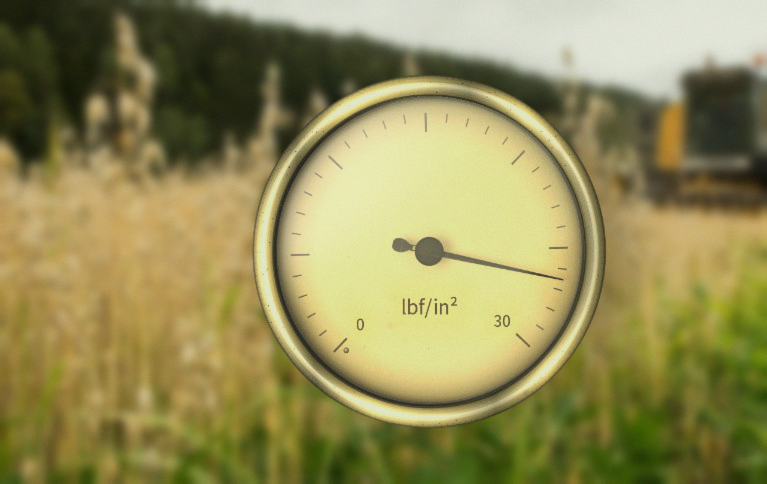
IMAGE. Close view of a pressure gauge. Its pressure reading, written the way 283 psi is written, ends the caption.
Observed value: 26.5 psi
